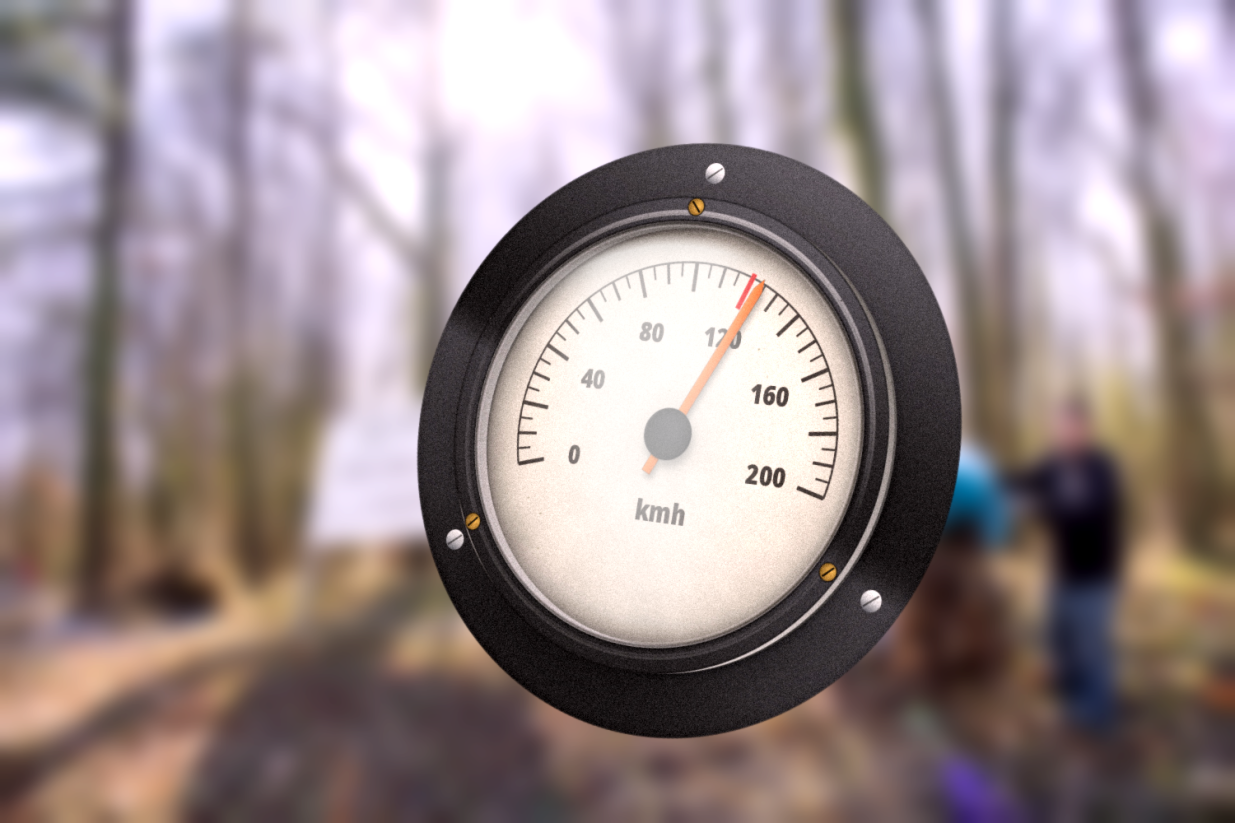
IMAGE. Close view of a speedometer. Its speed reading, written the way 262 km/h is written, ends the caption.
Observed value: 125 km/h
